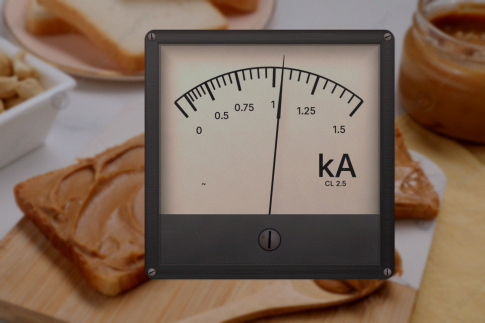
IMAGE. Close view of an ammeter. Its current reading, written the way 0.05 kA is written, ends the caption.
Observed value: 1.05 kA
